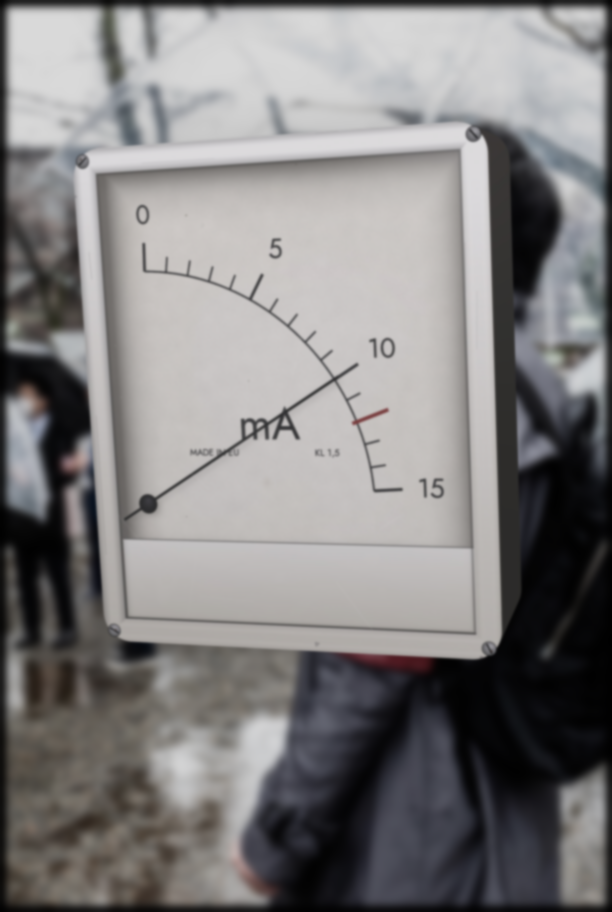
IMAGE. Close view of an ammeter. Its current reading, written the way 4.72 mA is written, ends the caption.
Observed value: 10 mA
